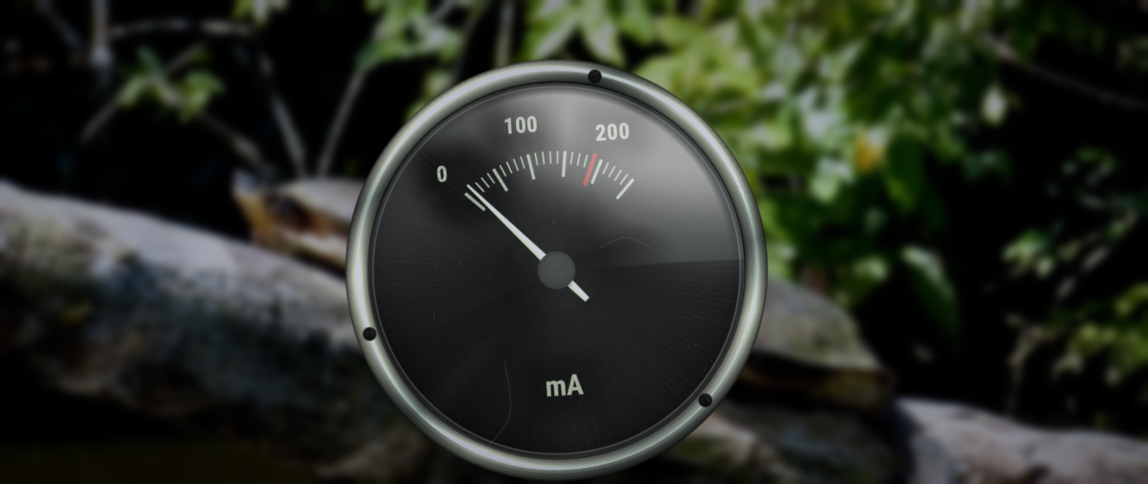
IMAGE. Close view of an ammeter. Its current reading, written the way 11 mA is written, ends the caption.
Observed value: 10 mA
